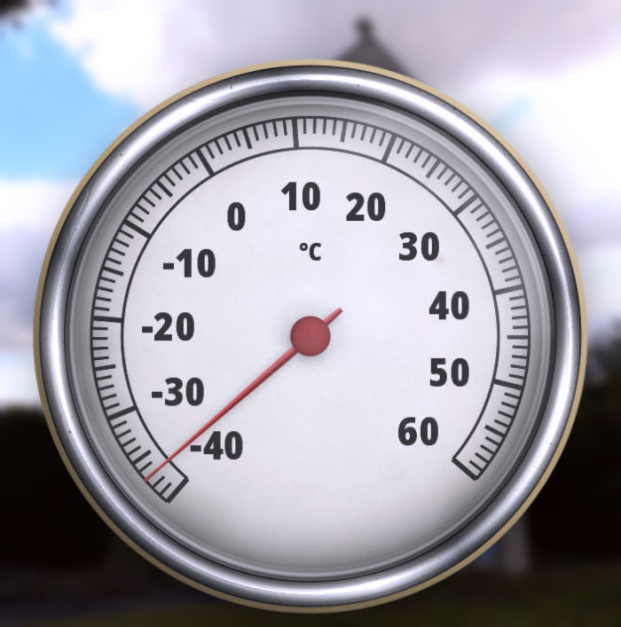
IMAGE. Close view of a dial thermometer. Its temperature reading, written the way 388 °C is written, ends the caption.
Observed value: -37 °C
